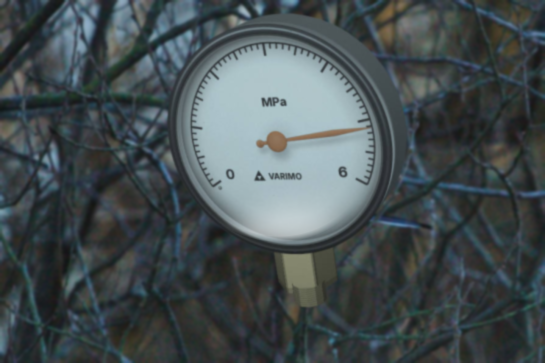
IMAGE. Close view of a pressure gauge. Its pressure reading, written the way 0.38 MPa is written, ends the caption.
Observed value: 5.1 MPa
